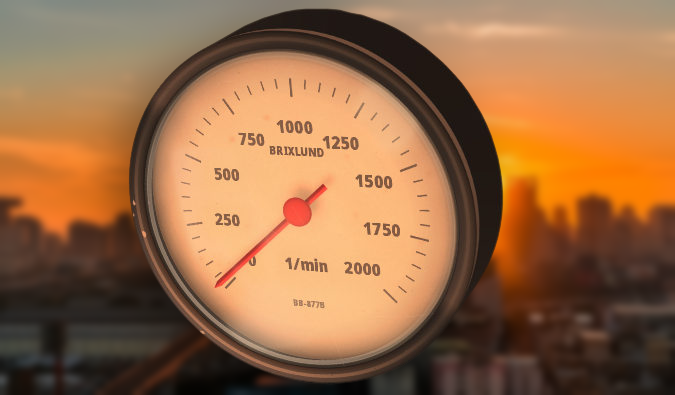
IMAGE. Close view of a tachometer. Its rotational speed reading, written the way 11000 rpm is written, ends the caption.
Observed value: 25 rpm
